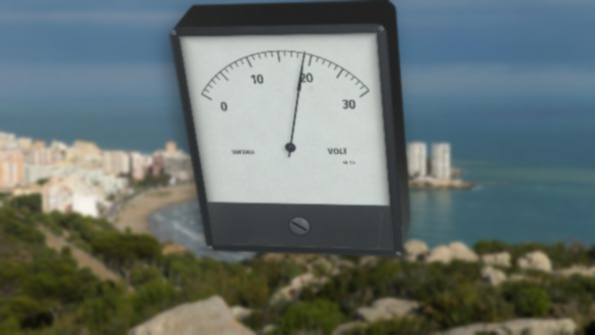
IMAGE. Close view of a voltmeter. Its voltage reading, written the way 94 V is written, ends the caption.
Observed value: 19 V
